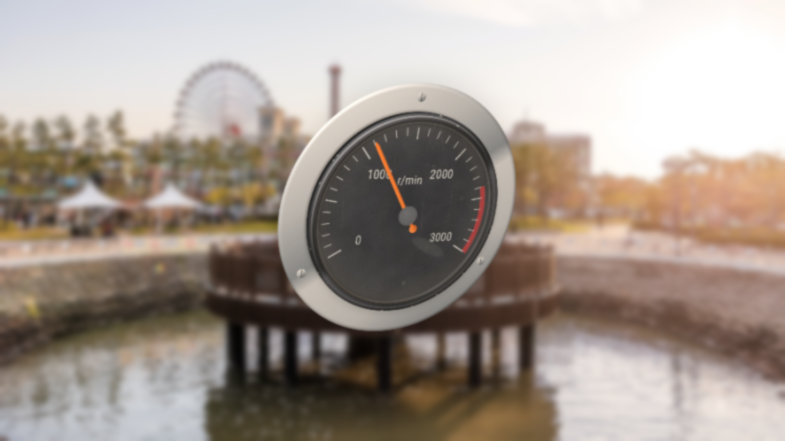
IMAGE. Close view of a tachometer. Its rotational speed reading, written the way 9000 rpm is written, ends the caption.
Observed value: 1100 rpm
